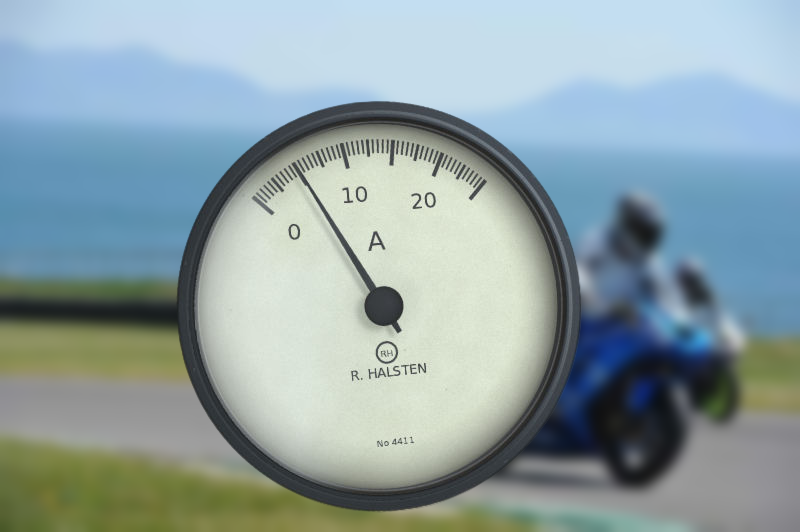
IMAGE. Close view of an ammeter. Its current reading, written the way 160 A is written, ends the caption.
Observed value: 5 A
